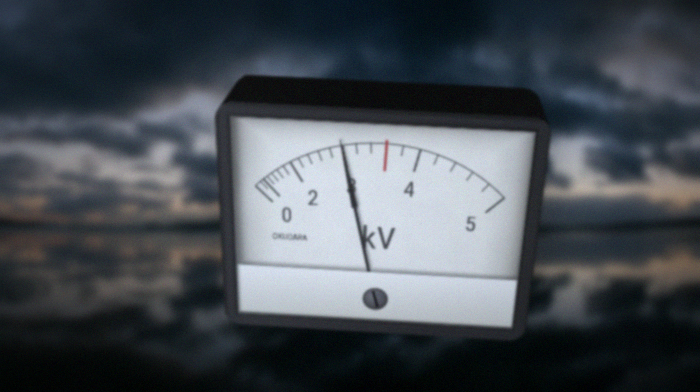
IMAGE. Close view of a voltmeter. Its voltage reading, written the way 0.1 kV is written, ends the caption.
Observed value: 3 kV
